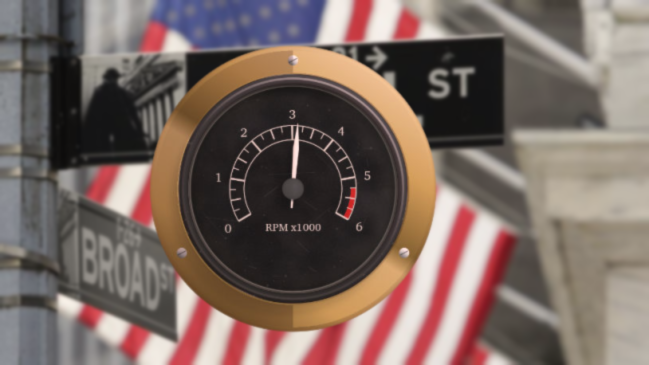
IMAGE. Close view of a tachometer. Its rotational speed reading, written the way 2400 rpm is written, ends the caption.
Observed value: 3125 rpm
